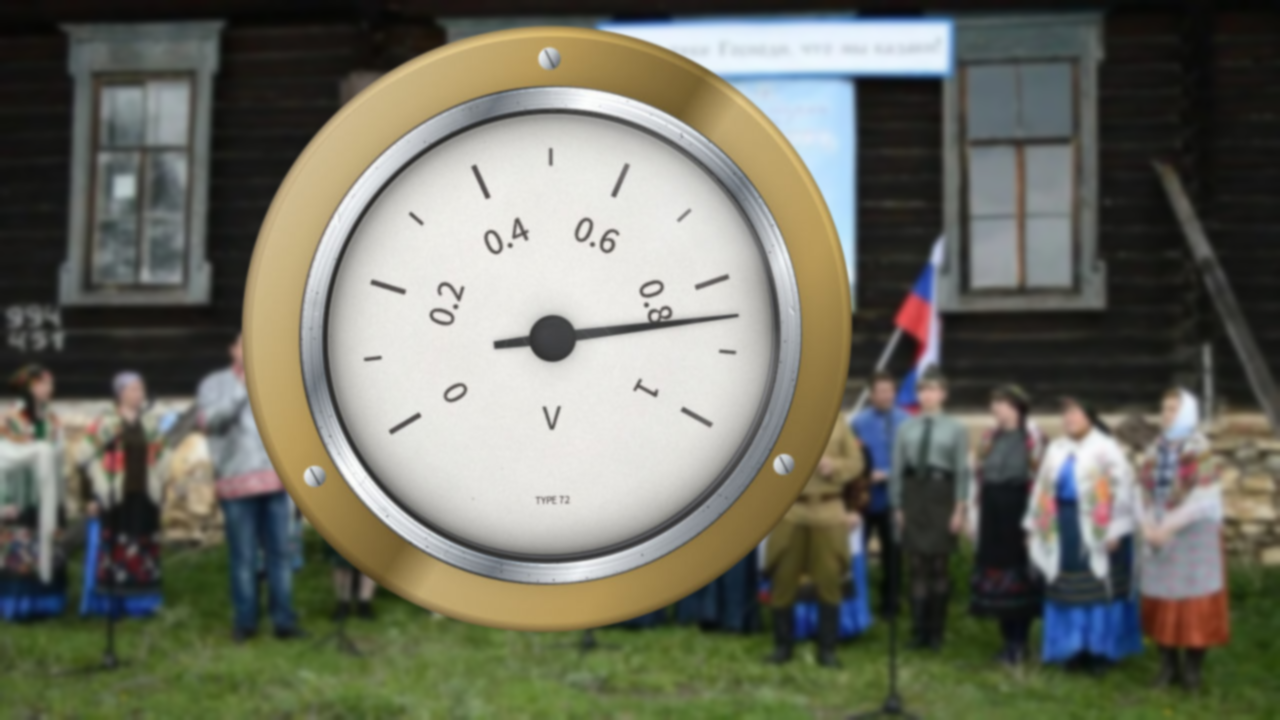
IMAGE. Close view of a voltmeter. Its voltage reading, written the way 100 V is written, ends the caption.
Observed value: 0.85 V
